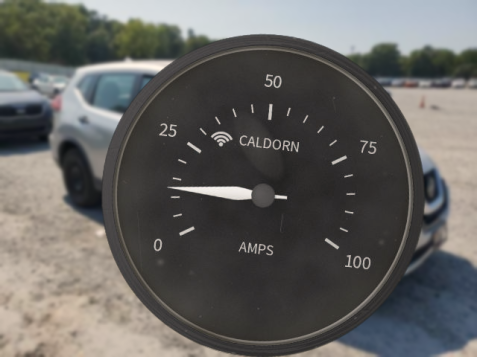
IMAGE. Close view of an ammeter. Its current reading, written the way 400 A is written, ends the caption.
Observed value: 12.5 A
